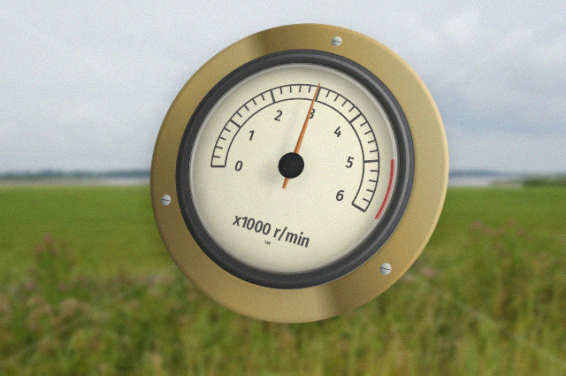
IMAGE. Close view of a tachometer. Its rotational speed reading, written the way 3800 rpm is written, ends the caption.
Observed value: 3000 rpm
